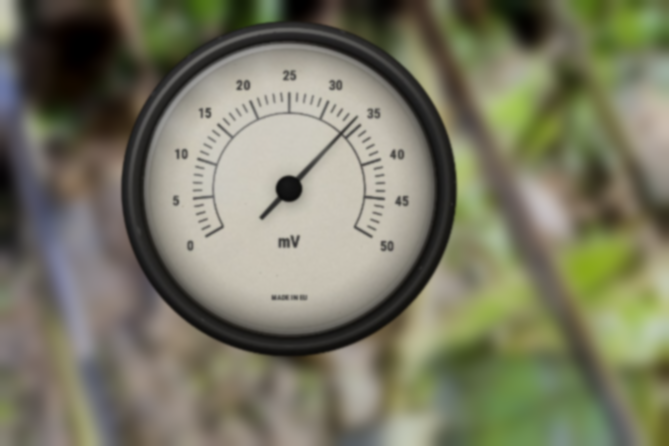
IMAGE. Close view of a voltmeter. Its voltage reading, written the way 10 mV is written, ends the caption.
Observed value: 34 mV
